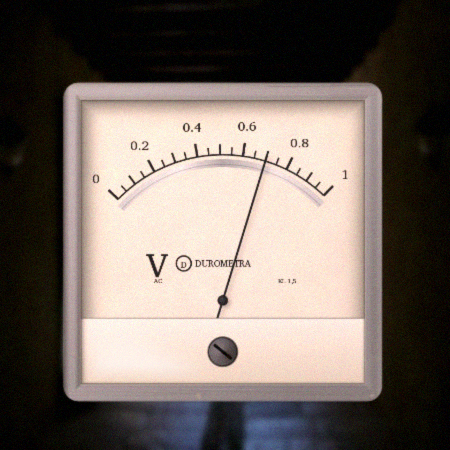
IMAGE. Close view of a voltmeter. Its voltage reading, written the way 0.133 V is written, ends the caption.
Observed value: 0.7 V
